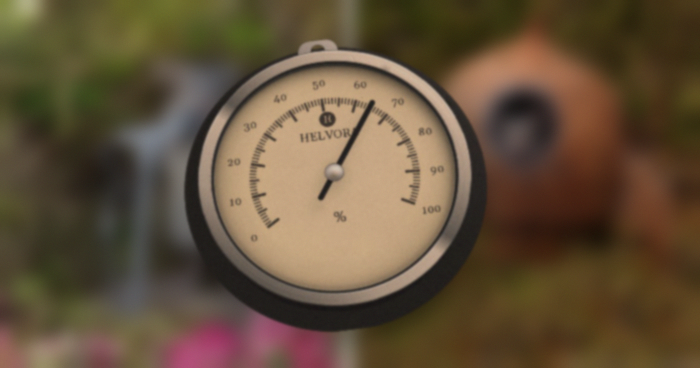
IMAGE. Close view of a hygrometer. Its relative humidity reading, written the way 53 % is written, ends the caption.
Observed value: 65 %
